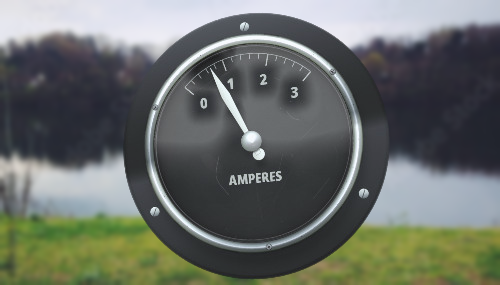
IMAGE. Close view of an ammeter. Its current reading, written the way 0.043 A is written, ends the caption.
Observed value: 0.7 A
